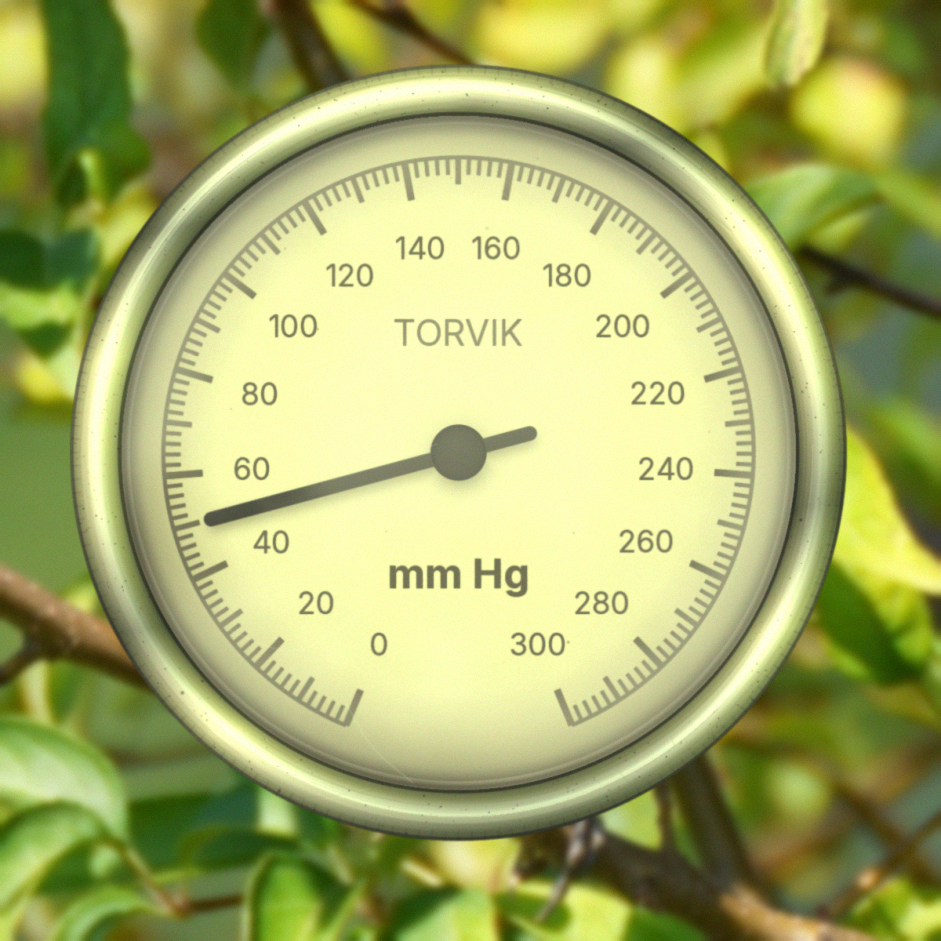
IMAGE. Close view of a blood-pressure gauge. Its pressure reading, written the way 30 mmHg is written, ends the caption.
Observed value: 50 mmHg
